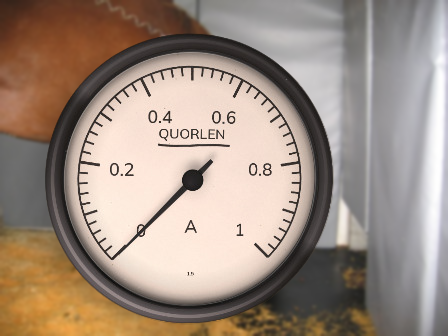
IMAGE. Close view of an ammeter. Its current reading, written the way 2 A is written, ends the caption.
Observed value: 0 A
